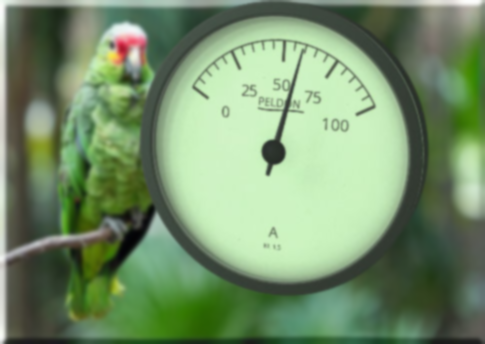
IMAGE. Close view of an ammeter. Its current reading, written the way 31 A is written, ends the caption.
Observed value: 60 A
